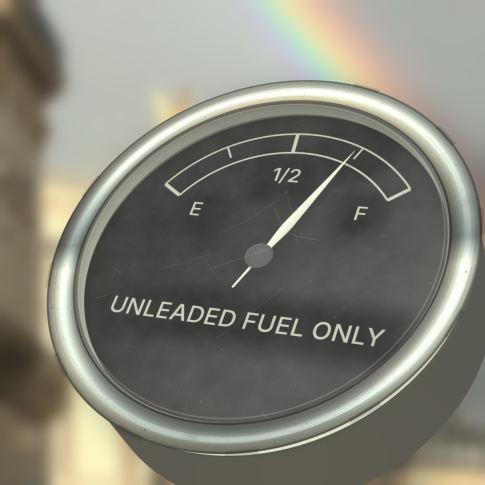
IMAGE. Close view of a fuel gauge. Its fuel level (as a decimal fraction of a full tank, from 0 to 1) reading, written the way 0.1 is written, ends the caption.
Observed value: 0.75
